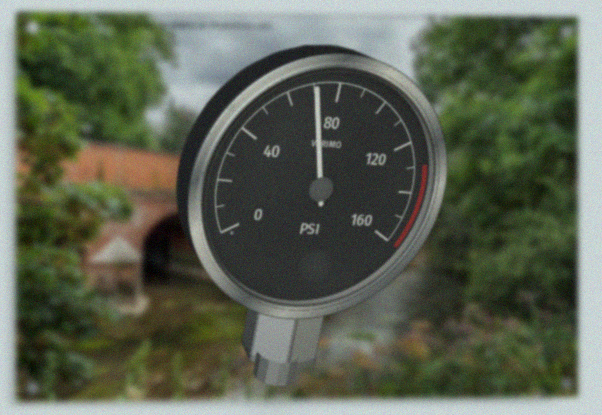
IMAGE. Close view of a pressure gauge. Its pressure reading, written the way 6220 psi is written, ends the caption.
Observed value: 70 psi
